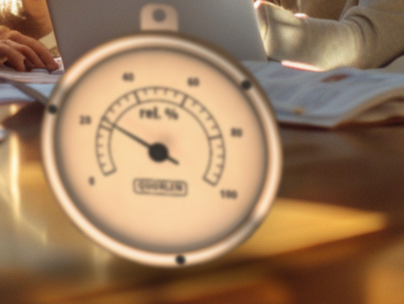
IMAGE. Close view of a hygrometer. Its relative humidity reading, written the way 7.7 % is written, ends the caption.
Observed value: 24 %
